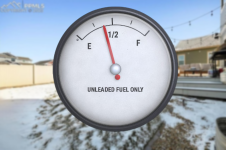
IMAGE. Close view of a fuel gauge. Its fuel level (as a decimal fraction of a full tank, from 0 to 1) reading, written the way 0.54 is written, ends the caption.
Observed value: 0.375
